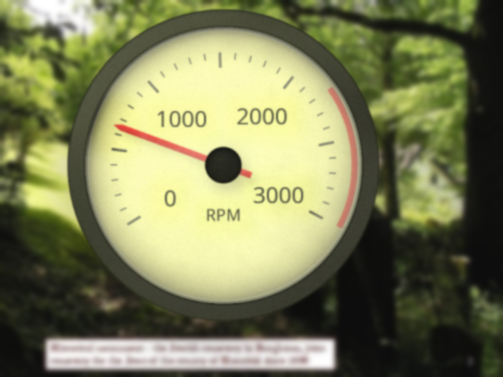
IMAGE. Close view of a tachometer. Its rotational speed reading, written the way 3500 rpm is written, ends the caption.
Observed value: 650 rpm
